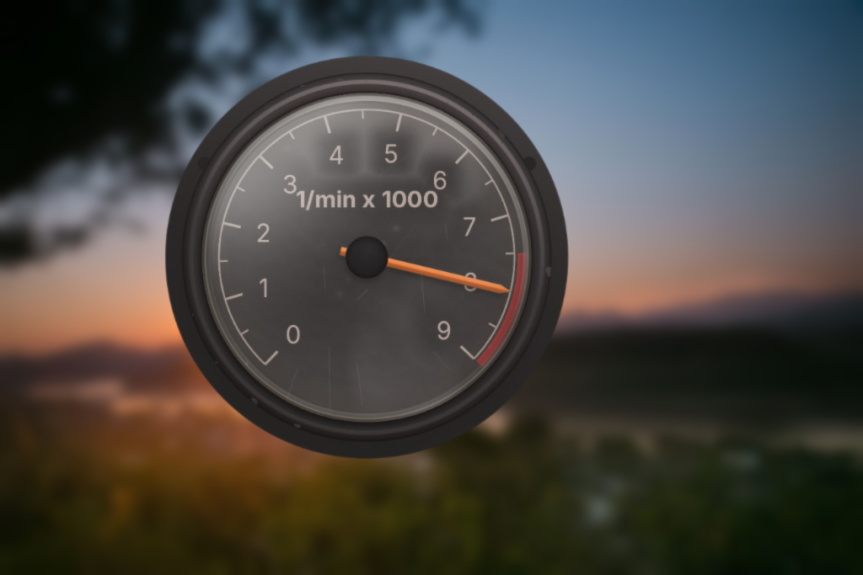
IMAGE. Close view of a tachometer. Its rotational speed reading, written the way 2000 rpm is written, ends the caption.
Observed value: 8000 rpm
